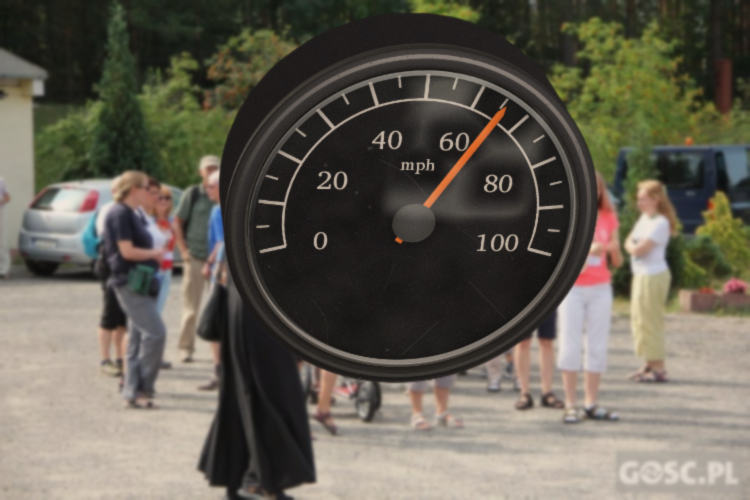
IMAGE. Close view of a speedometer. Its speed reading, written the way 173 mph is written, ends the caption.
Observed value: 65 mph
